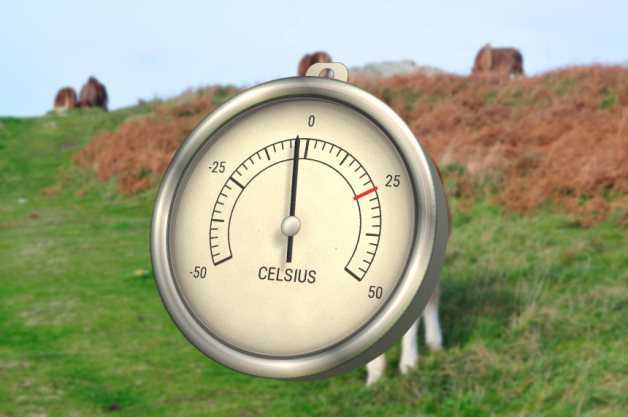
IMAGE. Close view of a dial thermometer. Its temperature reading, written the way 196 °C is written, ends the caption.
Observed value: -2.5 °C
